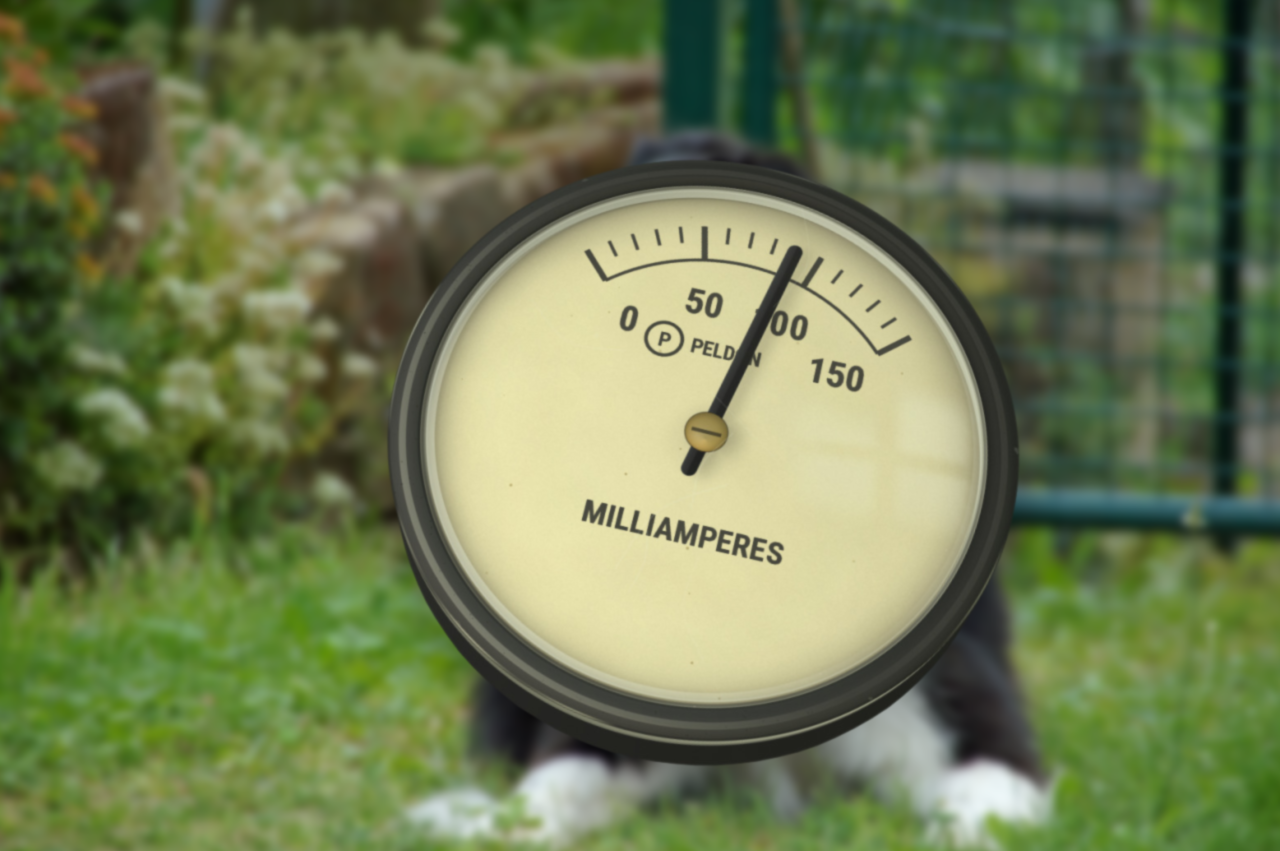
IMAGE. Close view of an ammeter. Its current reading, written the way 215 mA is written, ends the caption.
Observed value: 90 mA
